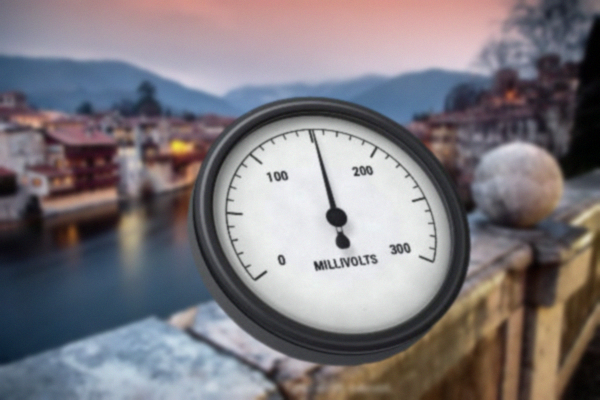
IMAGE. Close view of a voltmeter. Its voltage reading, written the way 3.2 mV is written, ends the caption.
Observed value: 150 mV
